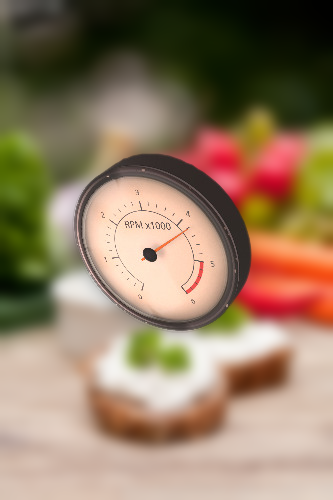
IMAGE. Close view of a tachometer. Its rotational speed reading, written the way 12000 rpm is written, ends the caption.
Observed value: 4200 rpm
